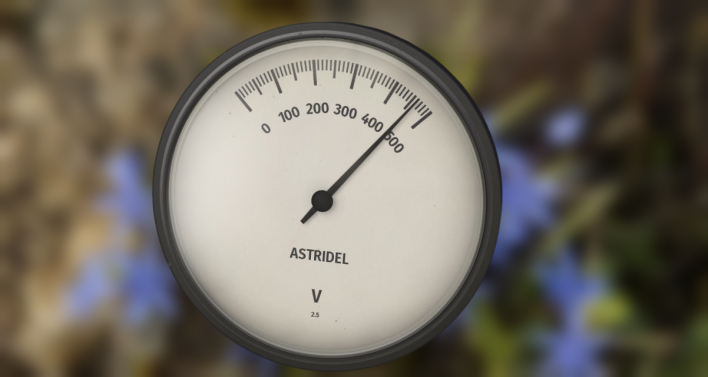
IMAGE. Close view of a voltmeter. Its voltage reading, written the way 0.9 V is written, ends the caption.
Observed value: 460 V
